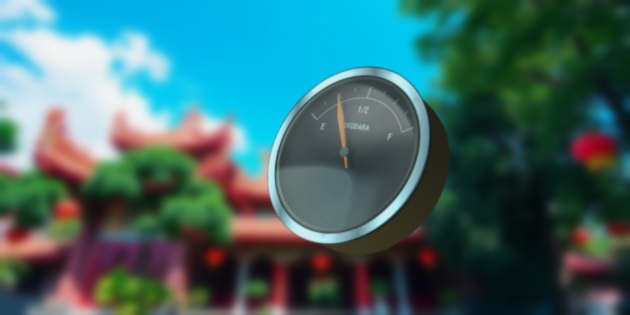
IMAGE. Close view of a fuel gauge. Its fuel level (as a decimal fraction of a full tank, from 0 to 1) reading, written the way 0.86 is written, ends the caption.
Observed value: 0.25
